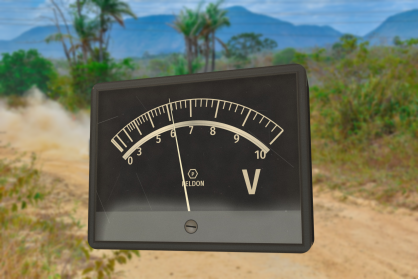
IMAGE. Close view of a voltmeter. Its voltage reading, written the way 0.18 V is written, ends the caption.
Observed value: 6.2 V
